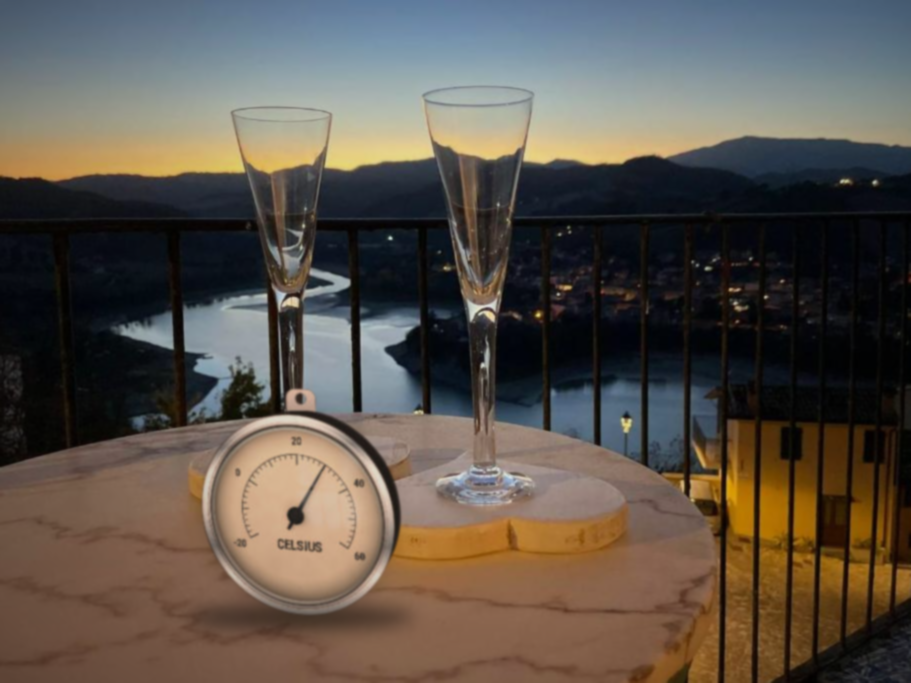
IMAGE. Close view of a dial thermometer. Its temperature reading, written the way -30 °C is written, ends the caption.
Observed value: 30 °C
